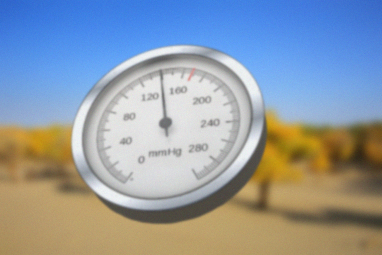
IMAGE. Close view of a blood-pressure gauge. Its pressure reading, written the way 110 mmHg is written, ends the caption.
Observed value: 140 mmHg
